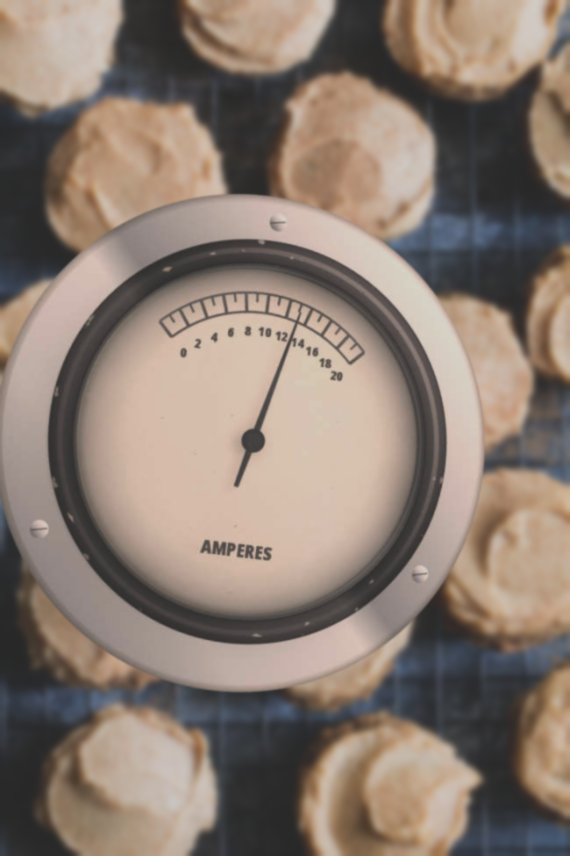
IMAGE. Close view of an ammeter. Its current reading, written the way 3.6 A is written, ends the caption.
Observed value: 13 A
